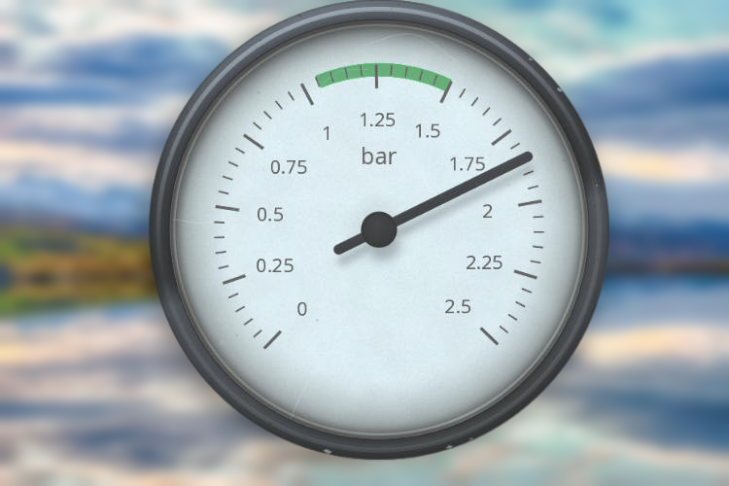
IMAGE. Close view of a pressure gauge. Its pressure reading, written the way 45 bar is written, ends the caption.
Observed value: 1.85 bar
